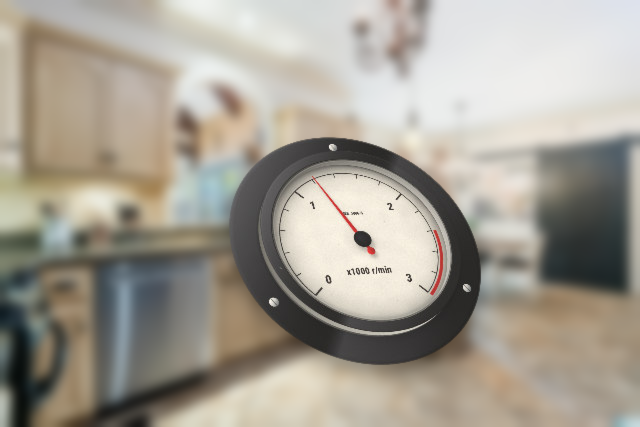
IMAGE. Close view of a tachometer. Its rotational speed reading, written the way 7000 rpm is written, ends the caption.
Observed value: 1200 rpm
